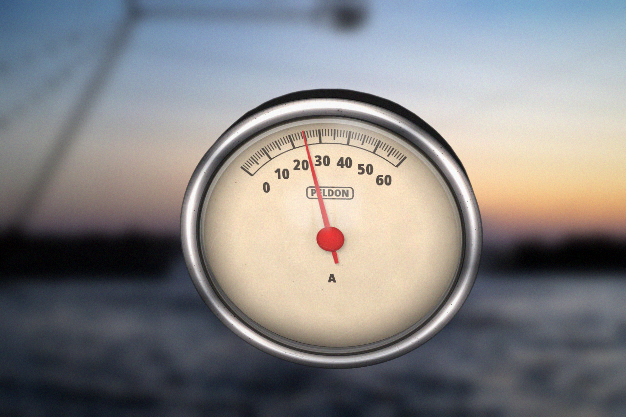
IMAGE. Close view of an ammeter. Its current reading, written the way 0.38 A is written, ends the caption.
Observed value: 25 A
